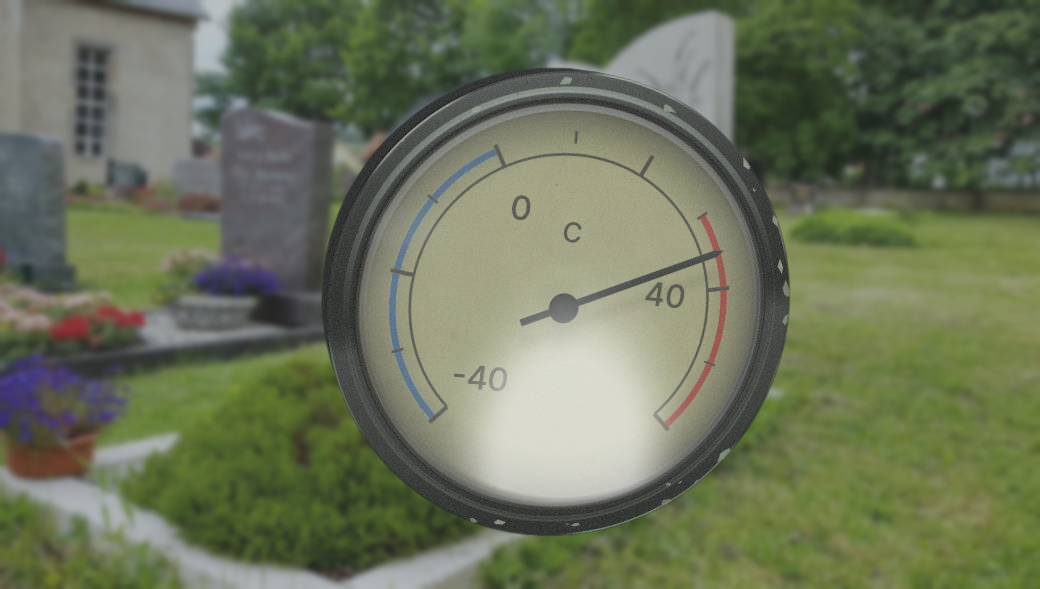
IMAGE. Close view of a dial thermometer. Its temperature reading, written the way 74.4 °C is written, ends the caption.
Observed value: 35 °C
